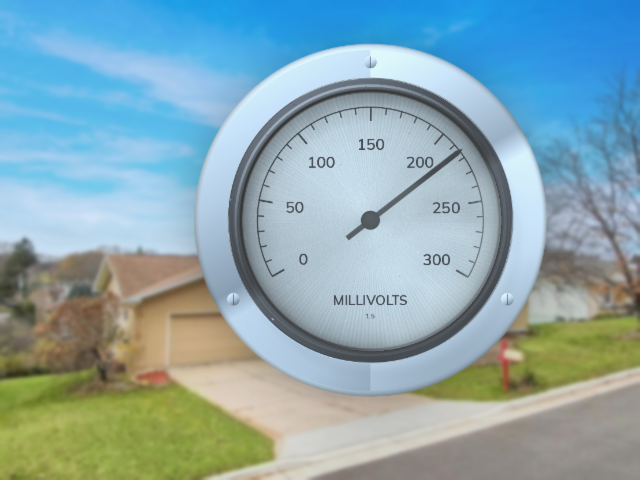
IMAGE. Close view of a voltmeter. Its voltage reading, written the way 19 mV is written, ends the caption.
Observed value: 215 mV
